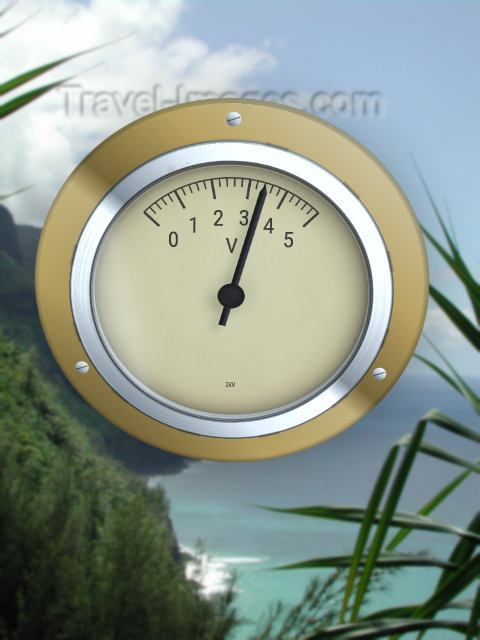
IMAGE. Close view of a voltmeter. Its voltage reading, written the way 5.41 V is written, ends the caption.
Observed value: 3.4 V
